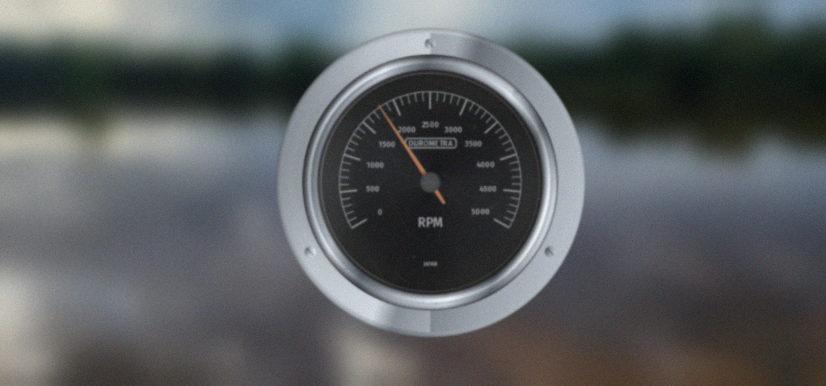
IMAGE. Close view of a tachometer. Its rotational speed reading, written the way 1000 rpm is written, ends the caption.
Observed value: 1800 rpm
